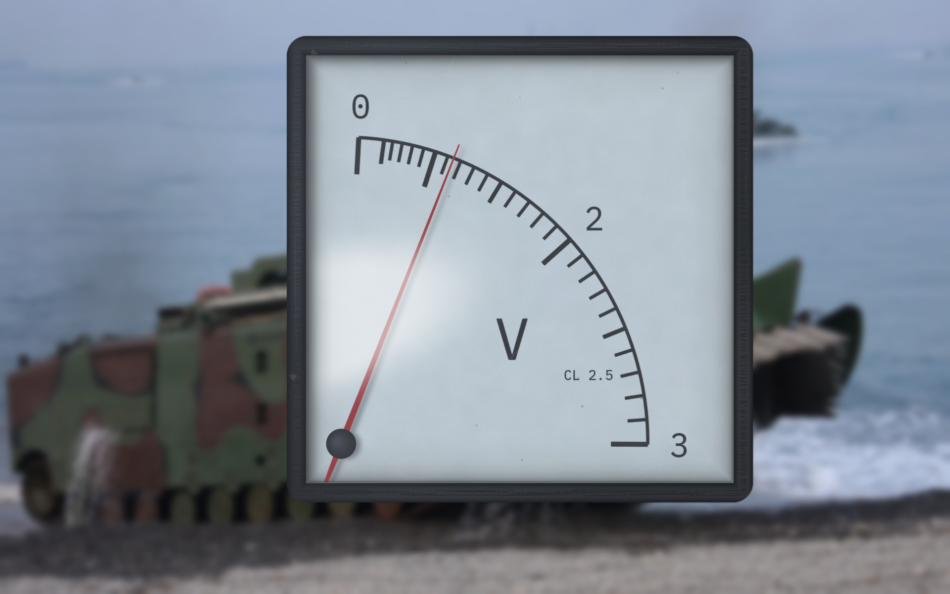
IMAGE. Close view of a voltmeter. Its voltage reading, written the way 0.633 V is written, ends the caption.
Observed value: 1.15 V
